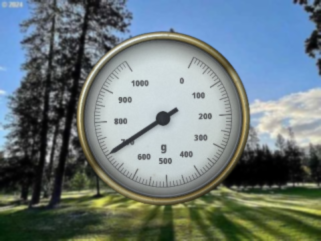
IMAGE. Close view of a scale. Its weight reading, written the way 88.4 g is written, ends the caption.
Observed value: 700 g
